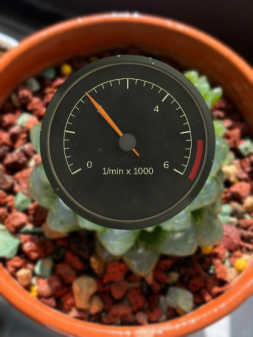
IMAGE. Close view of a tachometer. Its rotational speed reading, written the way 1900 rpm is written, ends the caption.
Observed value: 2000 rpm
